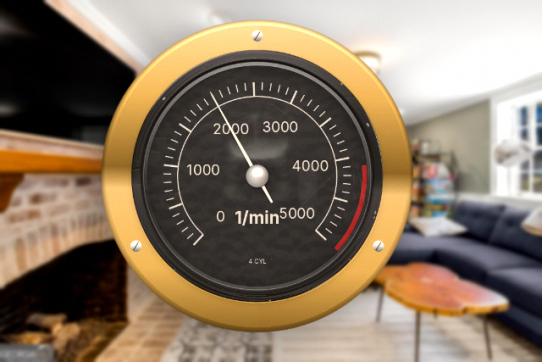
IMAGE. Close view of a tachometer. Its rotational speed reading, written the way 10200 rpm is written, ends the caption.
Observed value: 2000 rpm
